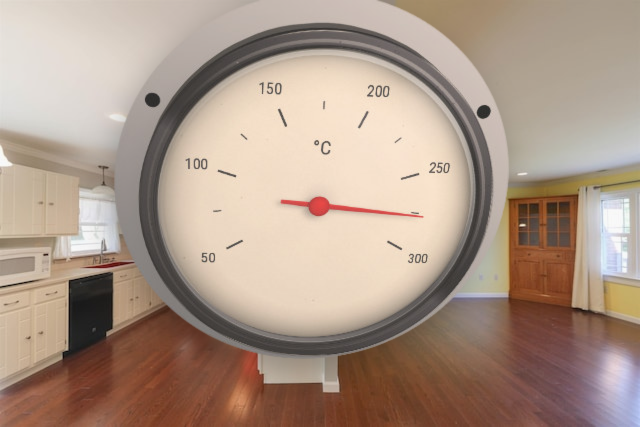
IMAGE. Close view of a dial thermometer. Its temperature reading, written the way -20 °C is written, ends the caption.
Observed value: 275 °C
